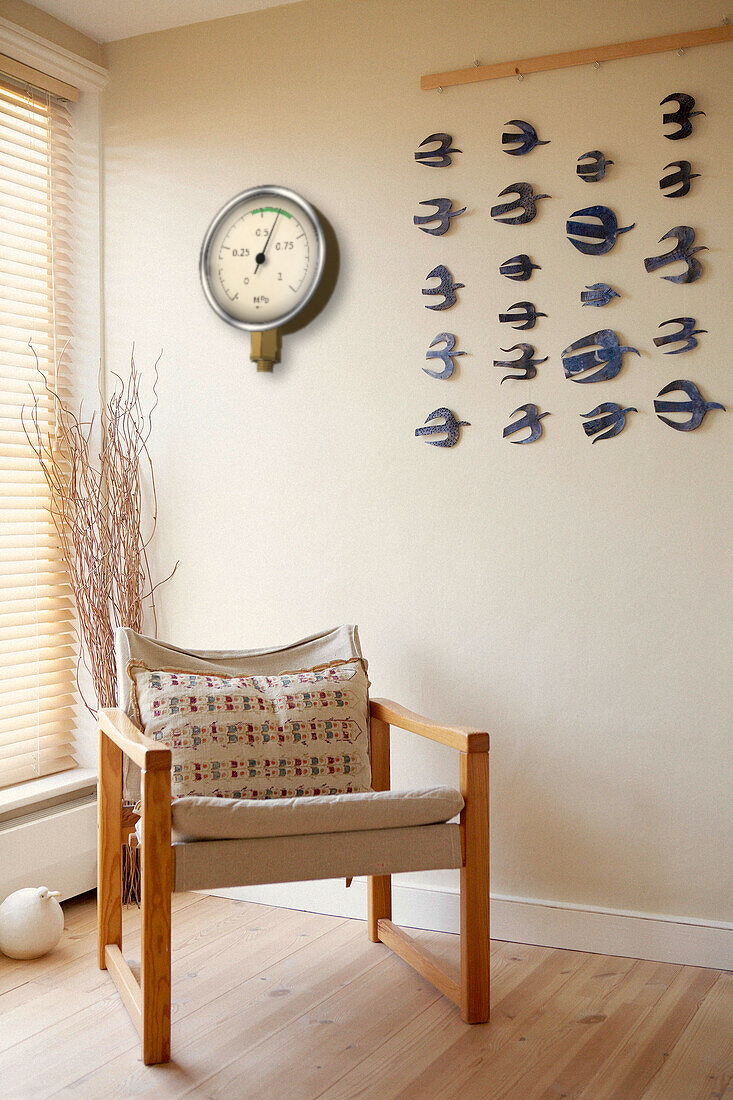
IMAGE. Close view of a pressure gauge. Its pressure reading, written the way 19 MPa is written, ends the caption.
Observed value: 0.6 MPa
